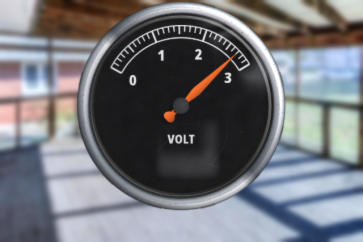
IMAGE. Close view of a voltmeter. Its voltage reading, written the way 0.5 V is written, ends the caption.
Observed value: 2.7 V
